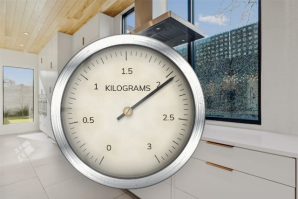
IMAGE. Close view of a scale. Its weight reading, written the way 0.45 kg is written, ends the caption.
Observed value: 2.05 kg
